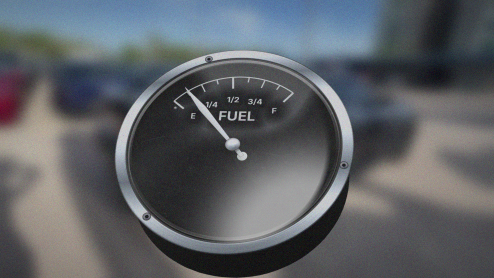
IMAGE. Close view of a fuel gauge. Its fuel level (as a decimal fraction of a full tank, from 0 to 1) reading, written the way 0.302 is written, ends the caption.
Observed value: 0.125
